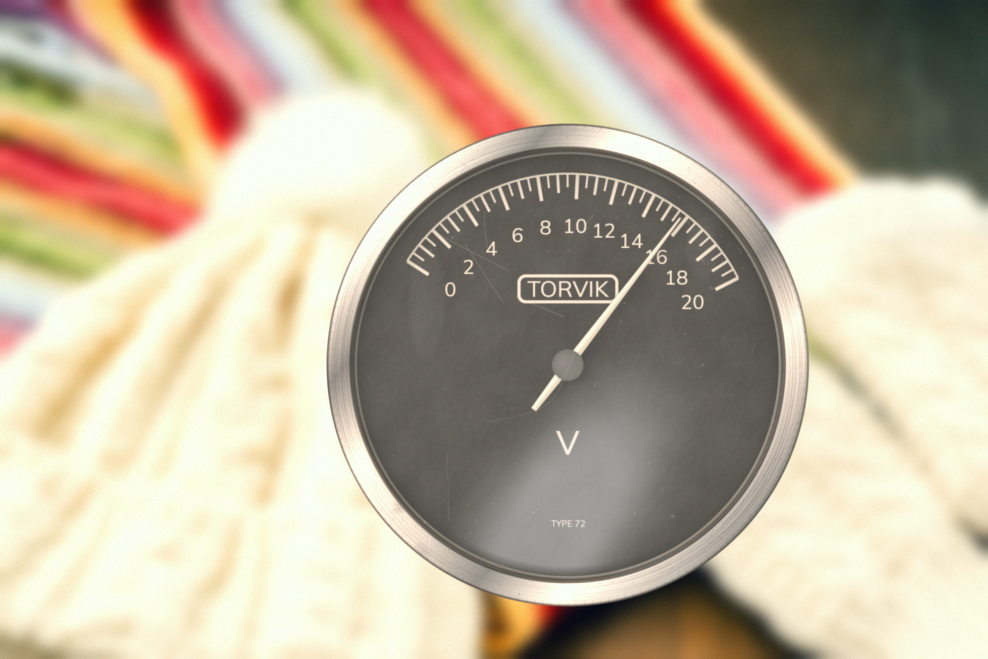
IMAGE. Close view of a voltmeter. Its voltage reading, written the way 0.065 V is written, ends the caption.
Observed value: 15.75 V
